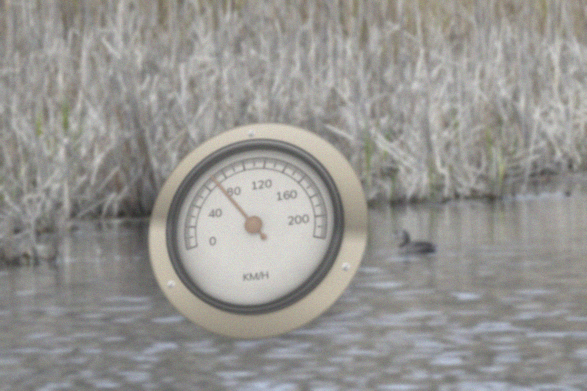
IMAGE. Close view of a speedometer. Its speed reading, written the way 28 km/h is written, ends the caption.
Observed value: 70 km/h
